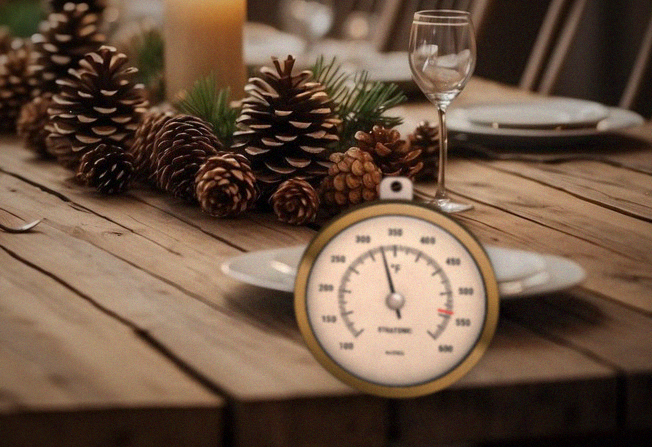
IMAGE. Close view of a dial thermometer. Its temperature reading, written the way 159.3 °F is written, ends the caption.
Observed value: 325 °F
